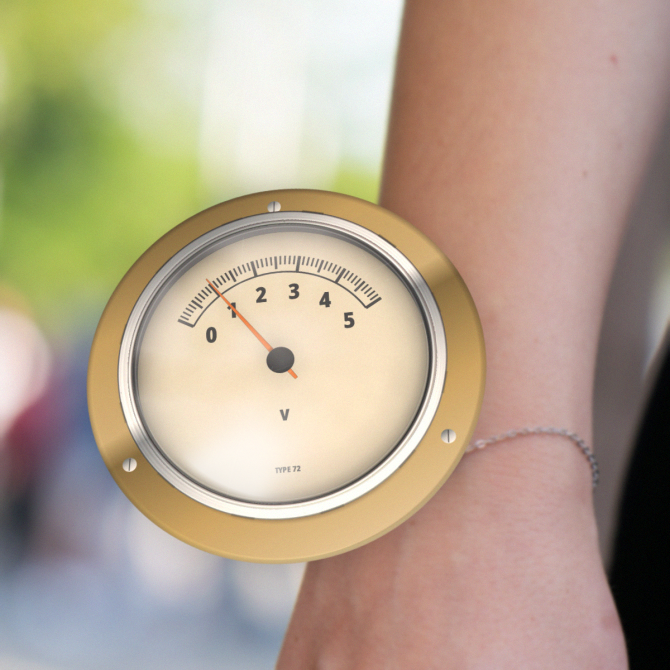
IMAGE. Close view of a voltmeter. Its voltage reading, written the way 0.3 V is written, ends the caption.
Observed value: 1 V
